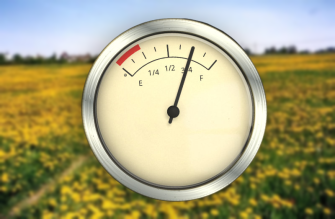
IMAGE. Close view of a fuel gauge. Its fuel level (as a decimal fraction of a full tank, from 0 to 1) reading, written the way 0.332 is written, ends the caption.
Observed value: 0.75
